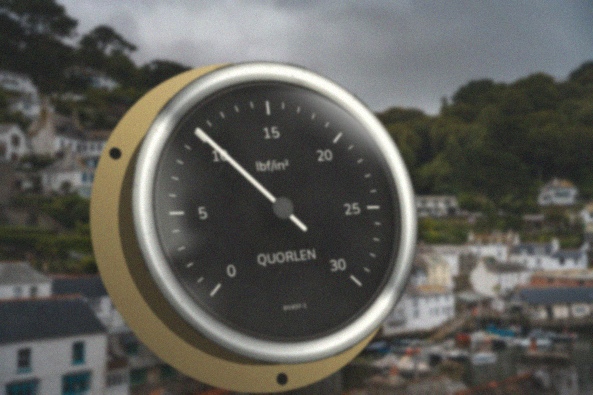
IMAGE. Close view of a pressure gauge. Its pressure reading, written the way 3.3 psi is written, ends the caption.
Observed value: 10 psi
